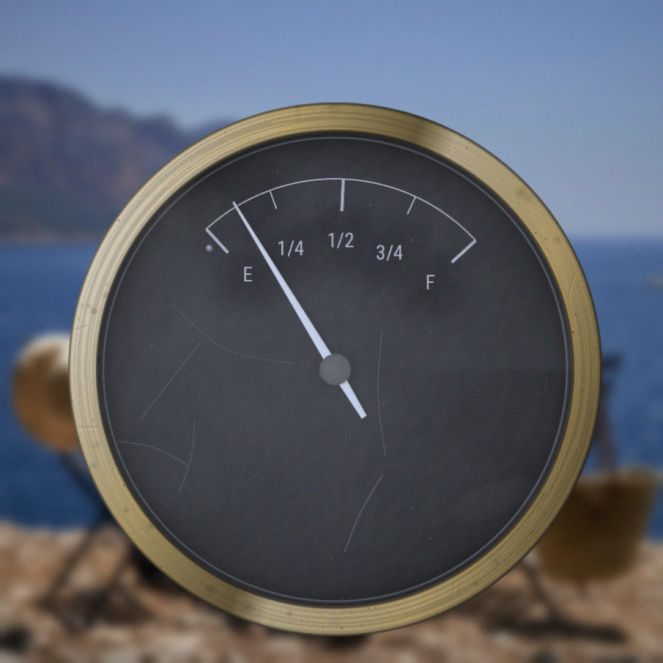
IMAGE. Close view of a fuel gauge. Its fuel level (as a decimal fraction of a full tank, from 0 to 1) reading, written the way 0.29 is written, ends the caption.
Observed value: 0.125
